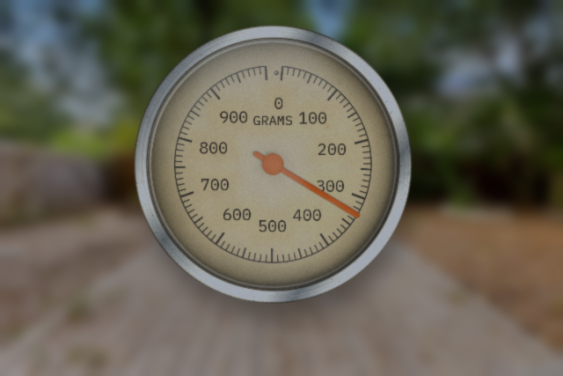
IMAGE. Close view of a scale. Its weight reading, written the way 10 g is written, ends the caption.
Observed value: 330 g
